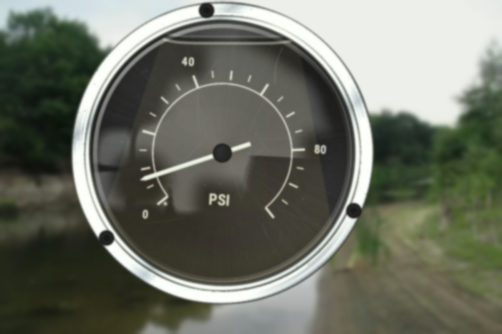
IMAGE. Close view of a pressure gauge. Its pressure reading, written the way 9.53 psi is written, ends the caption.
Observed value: 7.5 psi
